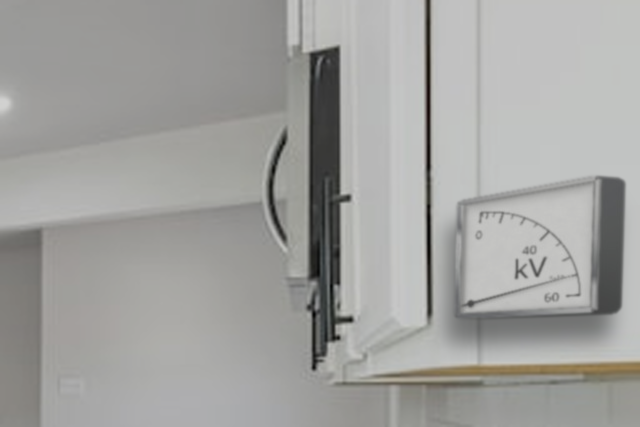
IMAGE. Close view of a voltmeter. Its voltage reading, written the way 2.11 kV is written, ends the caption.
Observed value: 55 kV
